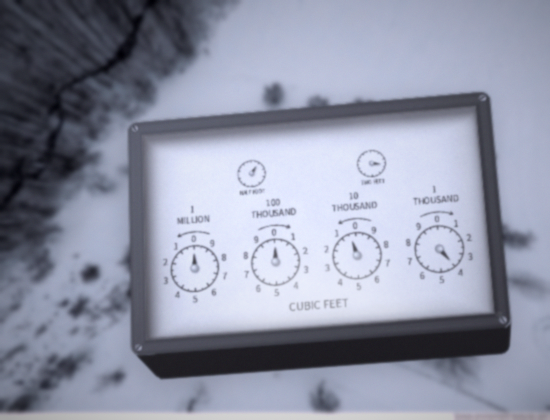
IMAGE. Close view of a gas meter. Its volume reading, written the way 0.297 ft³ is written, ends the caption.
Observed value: 400 ft³
